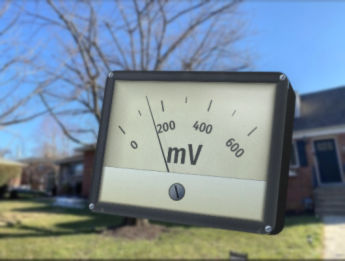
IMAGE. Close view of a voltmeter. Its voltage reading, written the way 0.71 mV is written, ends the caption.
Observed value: 150 mV
